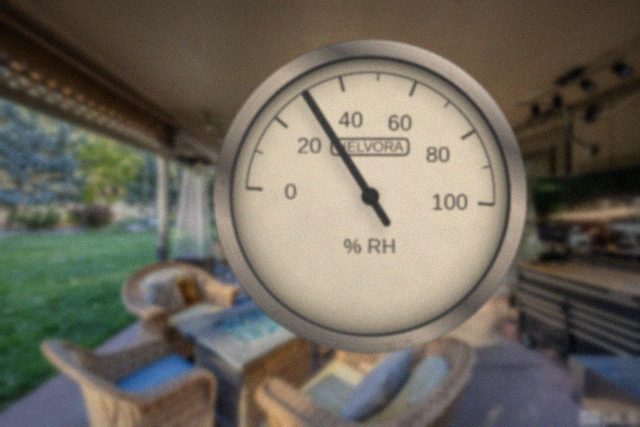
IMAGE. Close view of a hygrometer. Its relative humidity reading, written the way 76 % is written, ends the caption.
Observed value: 30 %
